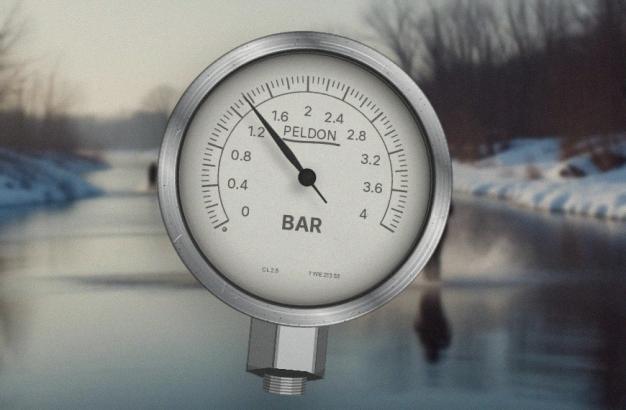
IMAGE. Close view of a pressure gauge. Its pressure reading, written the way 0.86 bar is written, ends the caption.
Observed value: 1.35 bar
